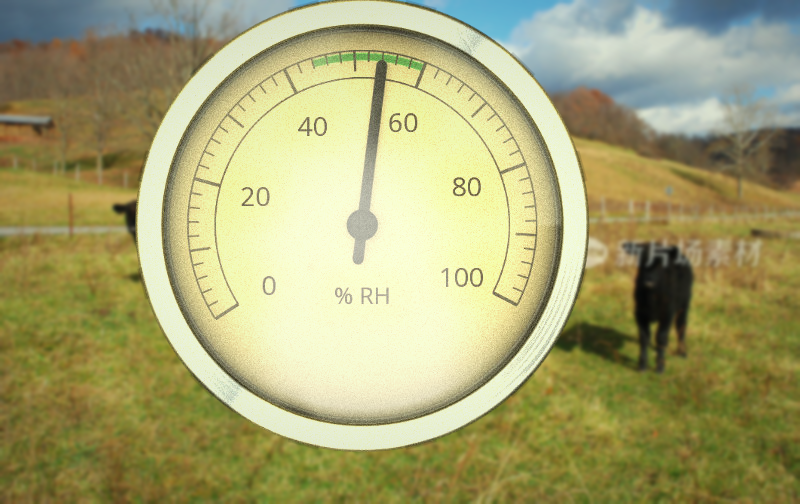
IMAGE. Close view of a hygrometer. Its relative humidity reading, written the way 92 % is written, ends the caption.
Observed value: 54 %
